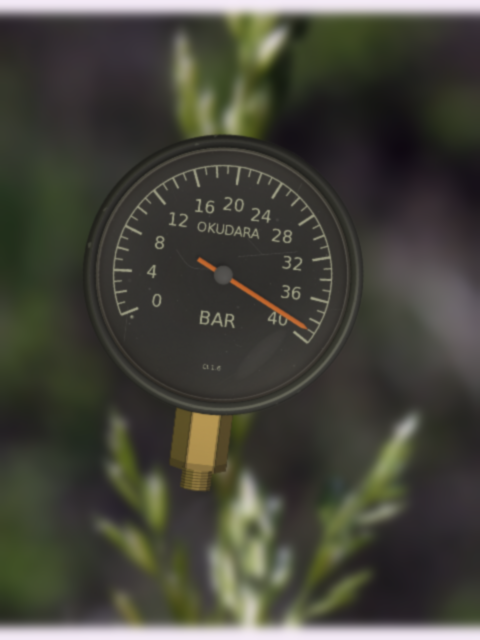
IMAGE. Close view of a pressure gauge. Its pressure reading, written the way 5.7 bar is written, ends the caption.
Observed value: 39 bar
